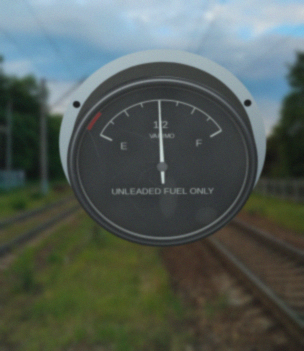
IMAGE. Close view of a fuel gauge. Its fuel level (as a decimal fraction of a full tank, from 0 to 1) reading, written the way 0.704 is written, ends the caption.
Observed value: 0.5
